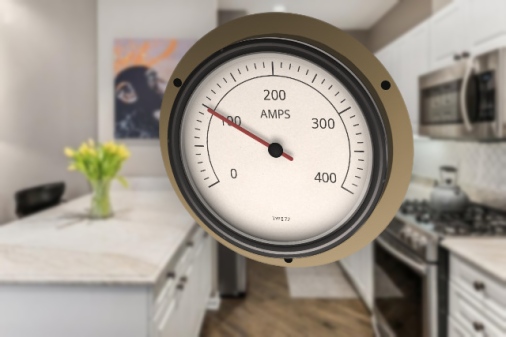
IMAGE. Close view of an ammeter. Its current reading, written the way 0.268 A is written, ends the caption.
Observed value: 100 A
